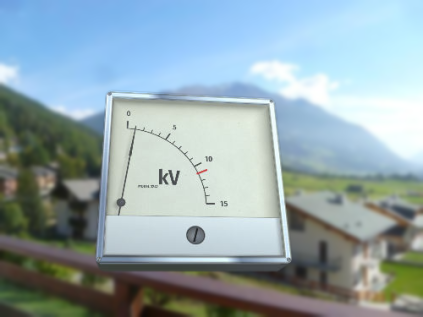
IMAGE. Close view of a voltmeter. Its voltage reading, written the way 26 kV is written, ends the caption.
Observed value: 1 kV
